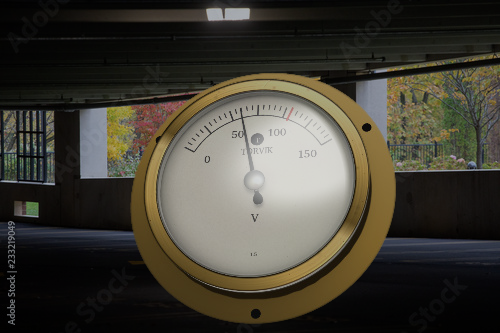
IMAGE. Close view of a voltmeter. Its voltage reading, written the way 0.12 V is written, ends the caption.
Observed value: 60 V
